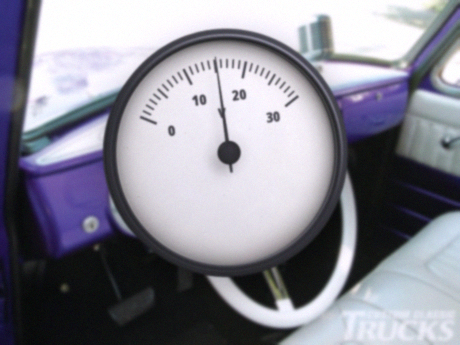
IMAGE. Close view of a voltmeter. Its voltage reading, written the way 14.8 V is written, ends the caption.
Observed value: 15 V
